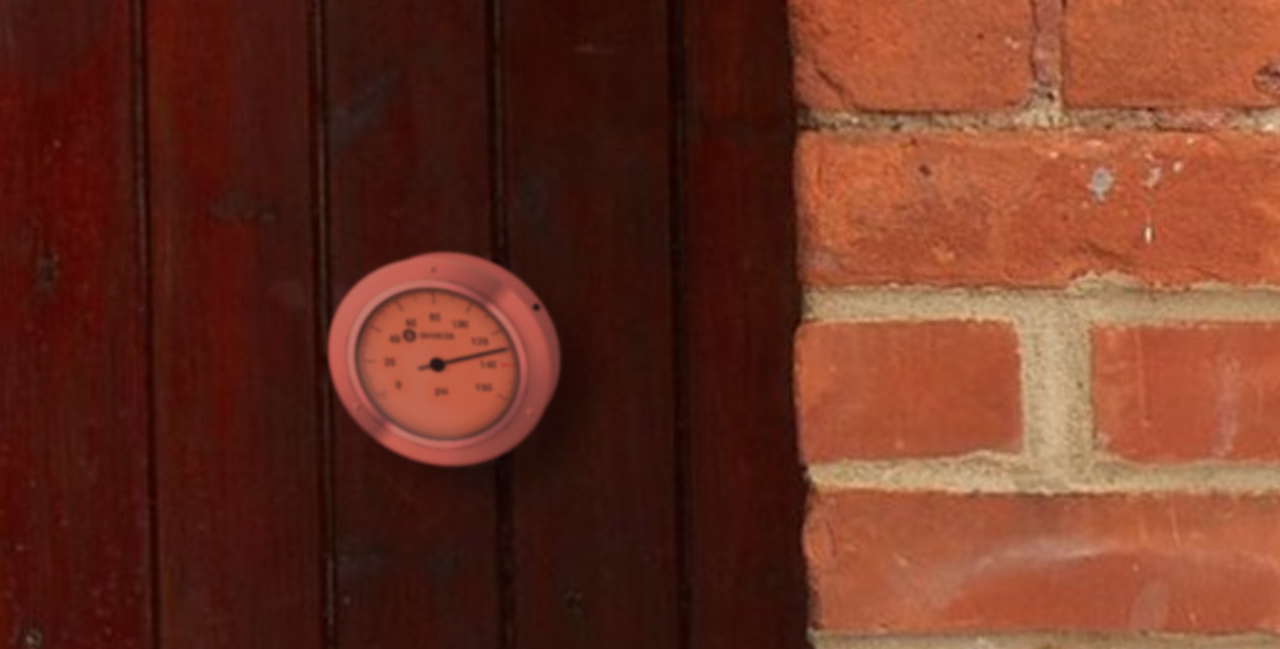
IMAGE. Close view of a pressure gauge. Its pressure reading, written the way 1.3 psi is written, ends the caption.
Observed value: 130 psi
